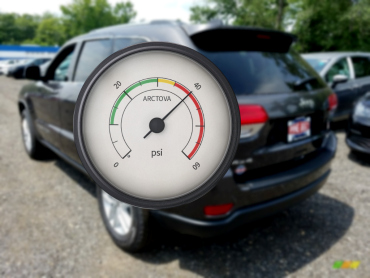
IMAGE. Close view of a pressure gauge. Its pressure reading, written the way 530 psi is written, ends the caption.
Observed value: 40 psi
